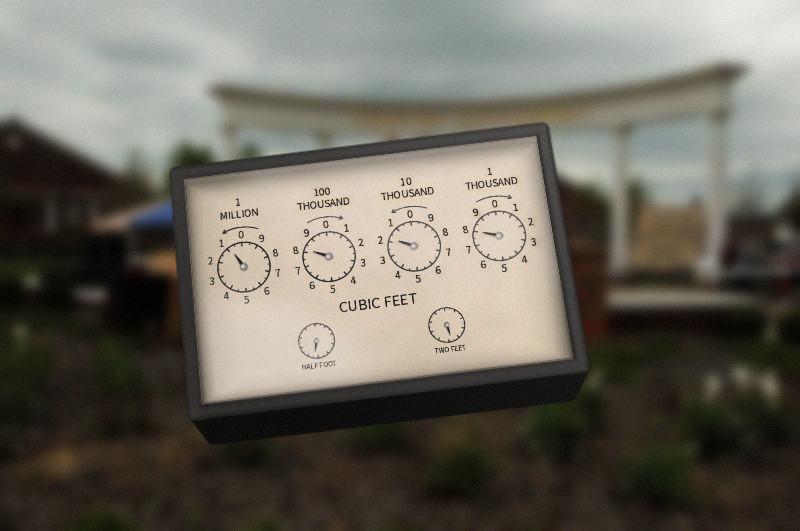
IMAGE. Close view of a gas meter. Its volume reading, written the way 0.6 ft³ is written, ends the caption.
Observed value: 81800 ft³
